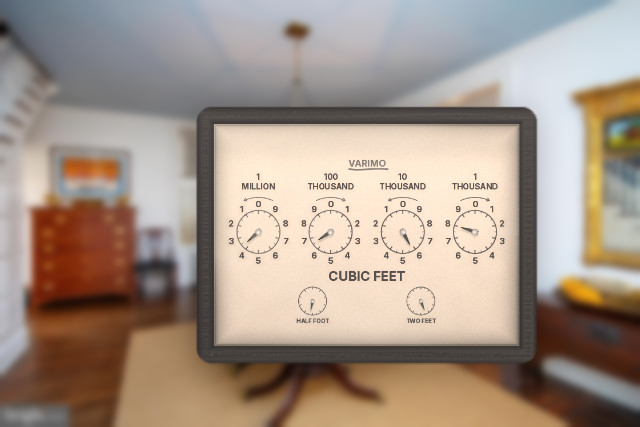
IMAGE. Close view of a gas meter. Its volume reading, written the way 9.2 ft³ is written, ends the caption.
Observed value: 365800 ft³
